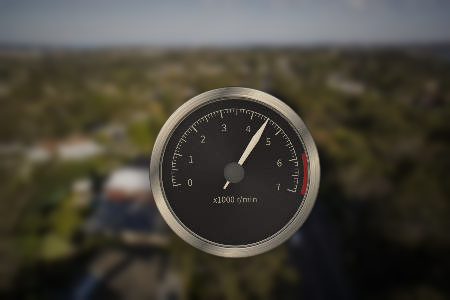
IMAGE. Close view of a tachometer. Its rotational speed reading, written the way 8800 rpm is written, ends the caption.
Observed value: 4500 rpm
